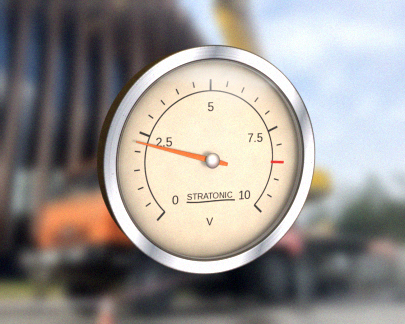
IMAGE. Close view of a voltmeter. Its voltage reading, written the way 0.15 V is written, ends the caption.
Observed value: 2.25 V
